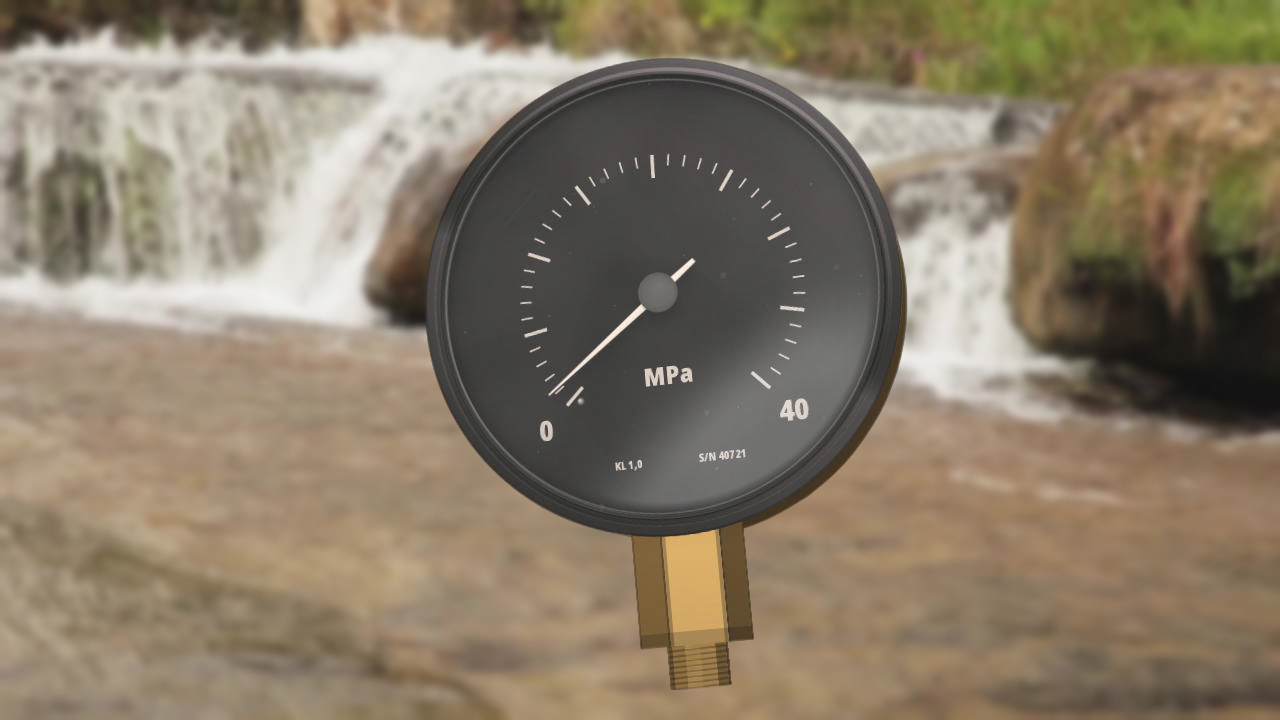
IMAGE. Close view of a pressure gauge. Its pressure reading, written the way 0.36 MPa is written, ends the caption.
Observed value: 1 MPa
